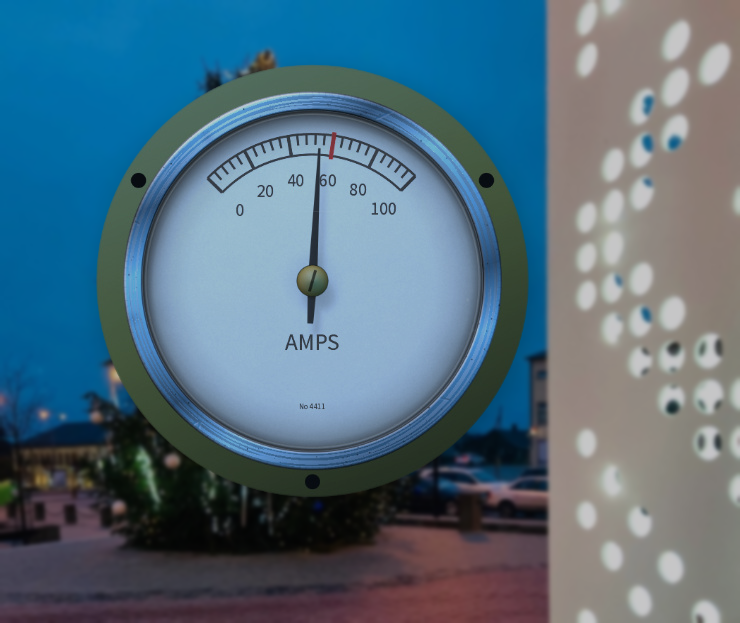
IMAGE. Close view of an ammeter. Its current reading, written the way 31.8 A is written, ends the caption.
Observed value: 54 A
